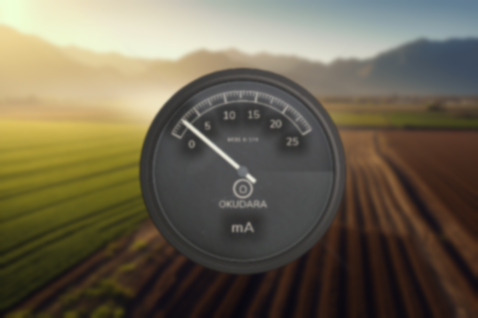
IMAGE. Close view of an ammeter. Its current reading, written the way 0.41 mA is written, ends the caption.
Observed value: 2.5 mA
